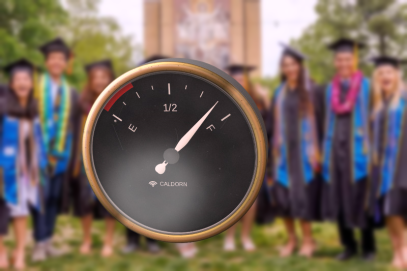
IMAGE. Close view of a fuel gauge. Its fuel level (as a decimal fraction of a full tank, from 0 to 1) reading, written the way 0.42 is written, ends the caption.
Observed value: 0.875
